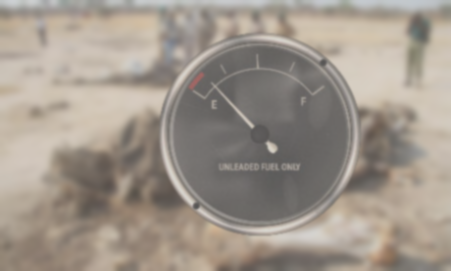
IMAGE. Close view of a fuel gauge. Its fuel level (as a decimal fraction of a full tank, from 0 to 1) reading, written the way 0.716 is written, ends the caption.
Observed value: 0.125
